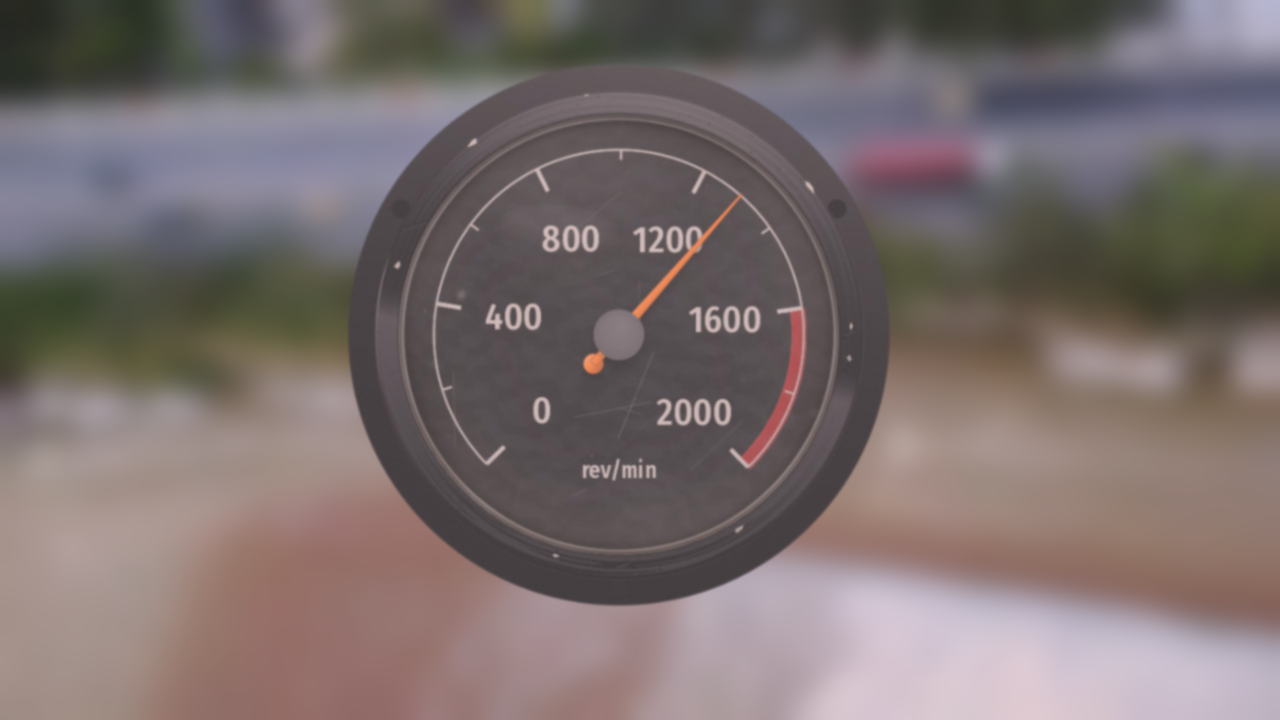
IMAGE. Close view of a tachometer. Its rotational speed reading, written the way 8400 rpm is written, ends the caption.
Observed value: 1300 rpm
